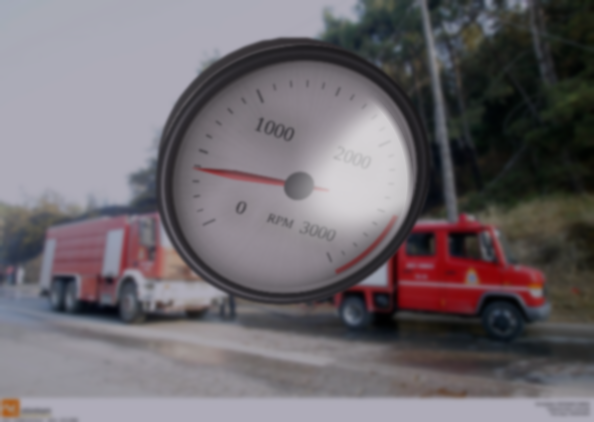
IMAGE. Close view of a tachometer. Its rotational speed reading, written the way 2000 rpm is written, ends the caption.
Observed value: 400 rpm
